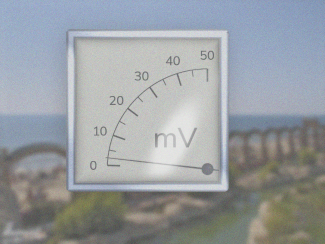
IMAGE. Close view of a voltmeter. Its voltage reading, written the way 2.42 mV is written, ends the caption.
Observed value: 2.5 mV
